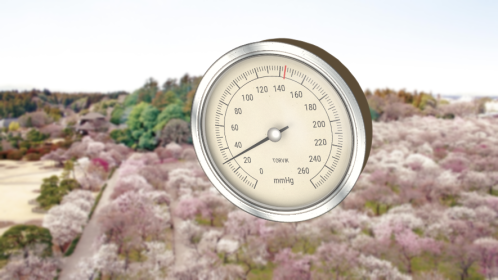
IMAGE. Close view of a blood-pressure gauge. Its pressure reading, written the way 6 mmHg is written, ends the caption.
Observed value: 30 mmHg
